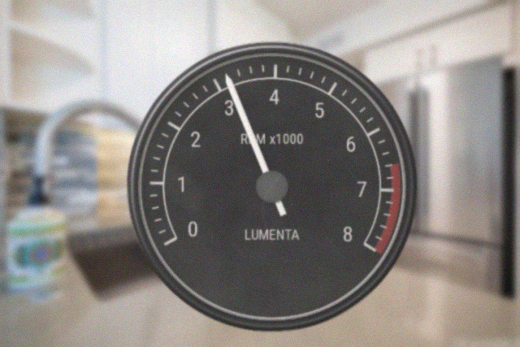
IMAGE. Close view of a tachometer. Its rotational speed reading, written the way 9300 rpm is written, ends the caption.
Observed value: 3200 rpm
